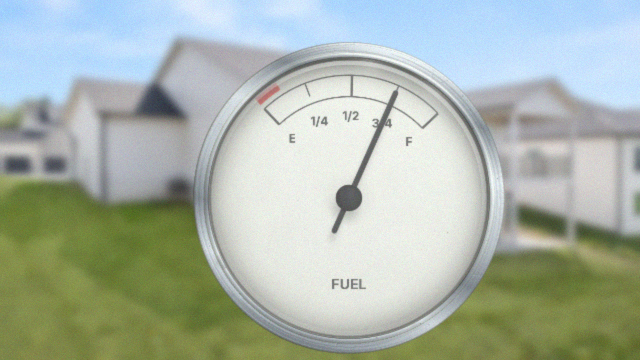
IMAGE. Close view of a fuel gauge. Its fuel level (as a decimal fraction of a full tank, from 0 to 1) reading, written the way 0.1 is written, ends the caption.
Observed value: 0.75
